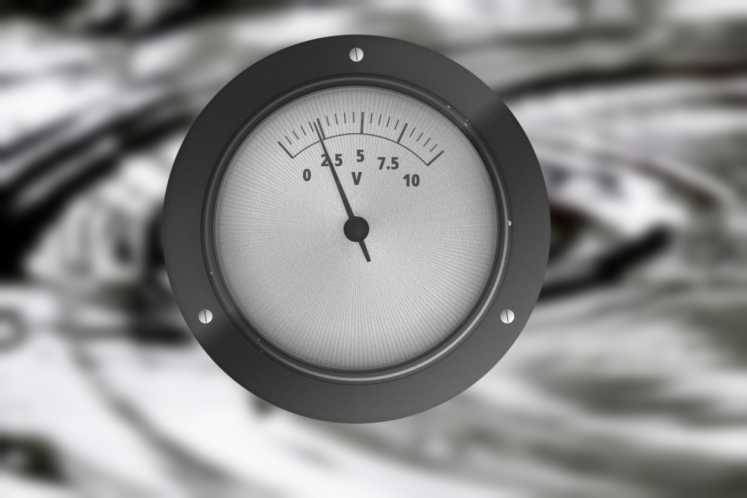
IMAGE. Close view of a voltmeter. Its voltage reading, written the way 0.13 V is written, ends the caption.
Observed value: 2.25 V
